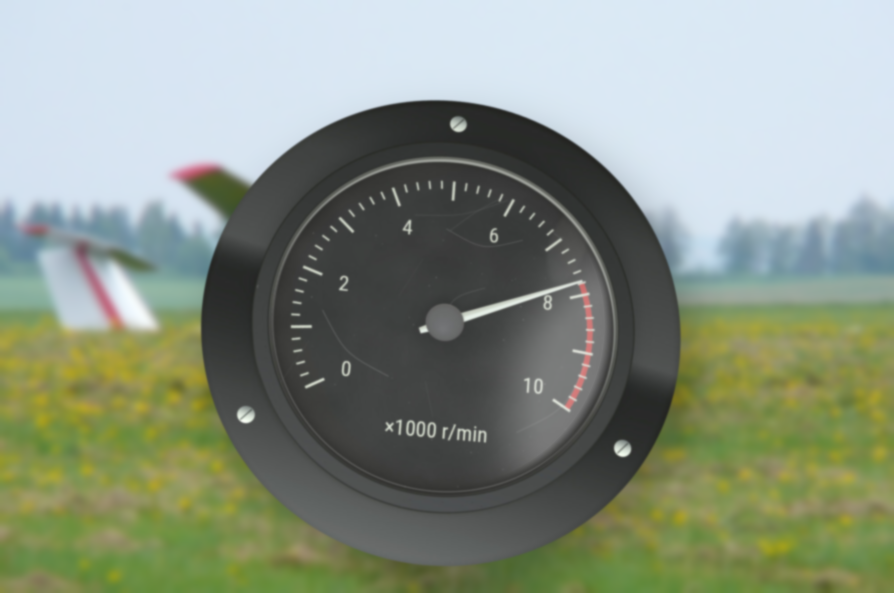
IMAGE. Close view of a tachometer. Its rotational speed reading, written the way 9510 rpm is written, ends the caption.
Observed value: 7800 rpm
